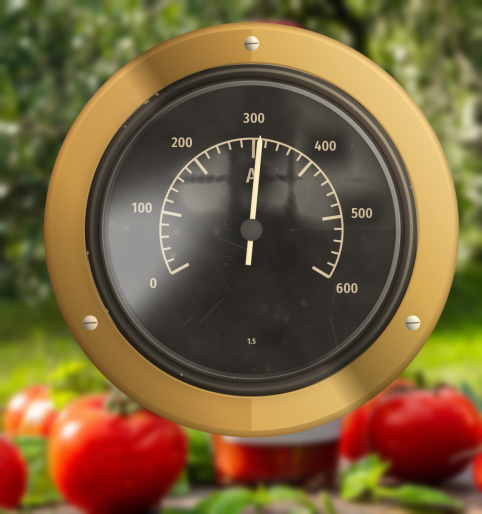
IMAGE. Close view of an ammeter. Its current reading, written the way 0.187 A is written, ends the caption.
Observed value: 310 A
